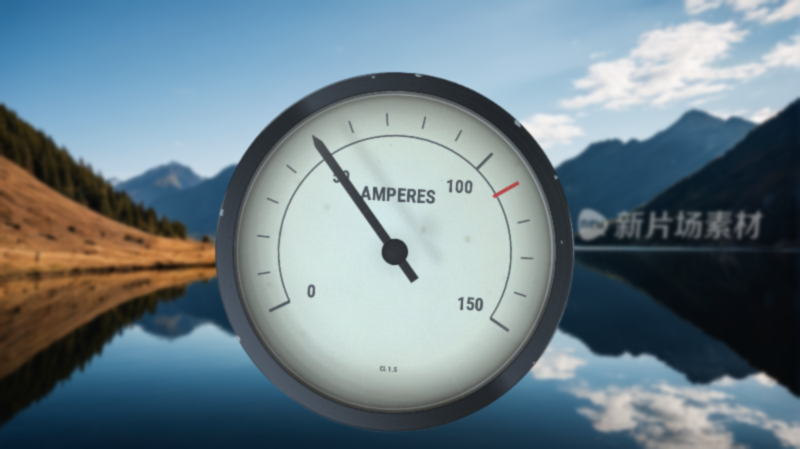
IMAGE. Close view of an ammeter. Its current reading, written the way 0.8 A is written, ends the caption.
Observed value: 50 A
